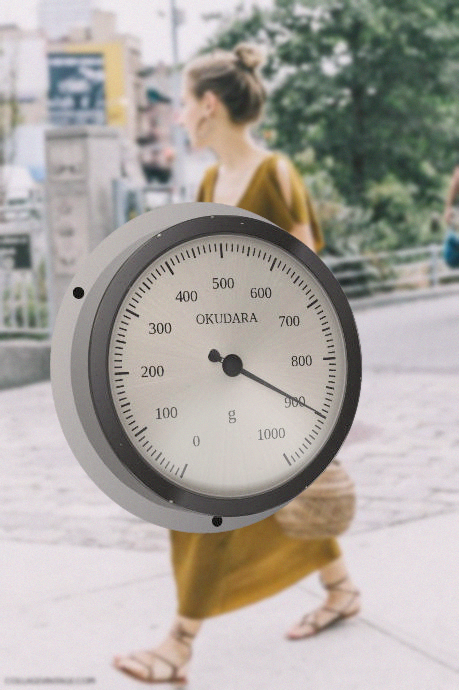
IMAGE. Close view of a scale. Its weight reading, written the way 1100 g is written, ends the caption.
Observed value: 900 g
